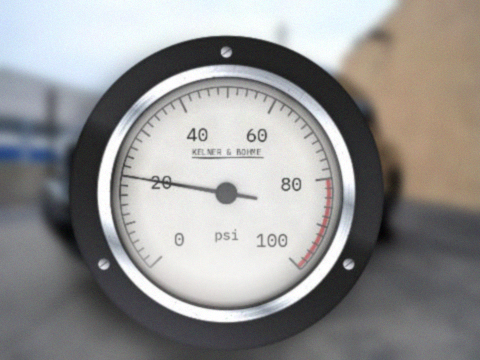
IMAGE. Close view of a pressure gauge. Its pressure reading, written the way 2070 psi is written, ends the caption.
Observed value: 20 psi
